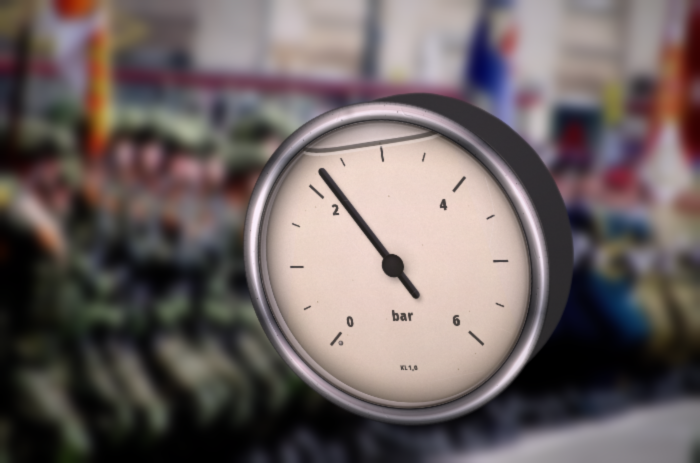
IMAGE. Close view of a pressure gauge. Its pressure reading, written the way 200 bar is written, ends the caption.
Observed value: 2.25 bar
